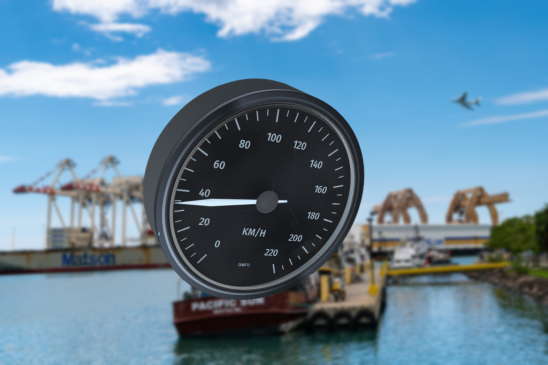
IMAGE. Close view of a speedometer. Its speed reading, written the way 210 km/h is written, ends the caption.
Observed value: 35 km/h
